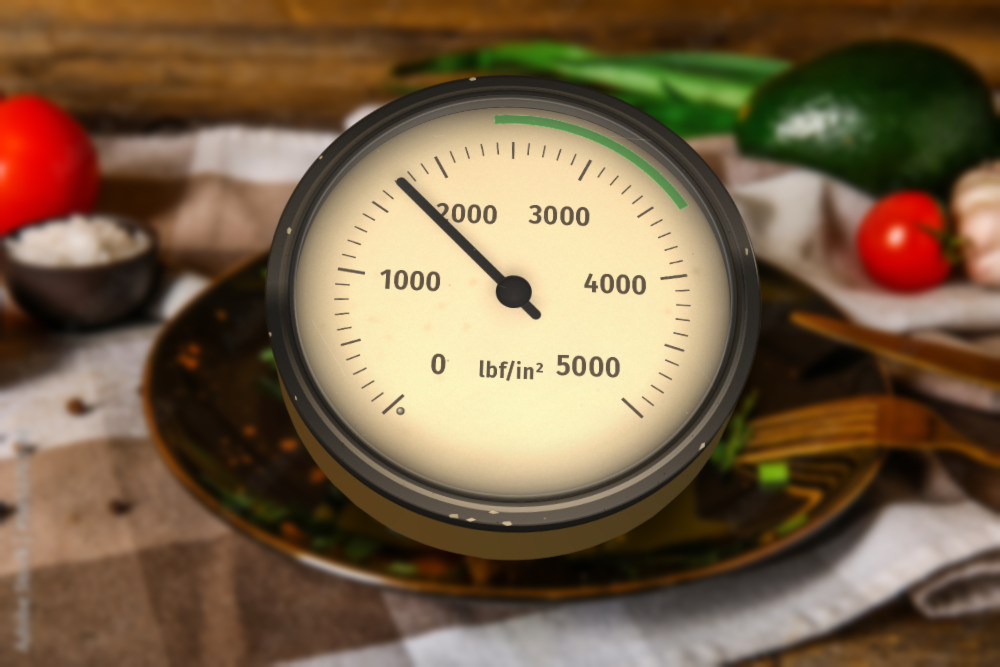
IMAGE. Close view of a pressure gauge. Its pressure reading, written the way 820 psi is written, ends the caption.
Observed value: 1700 psi
